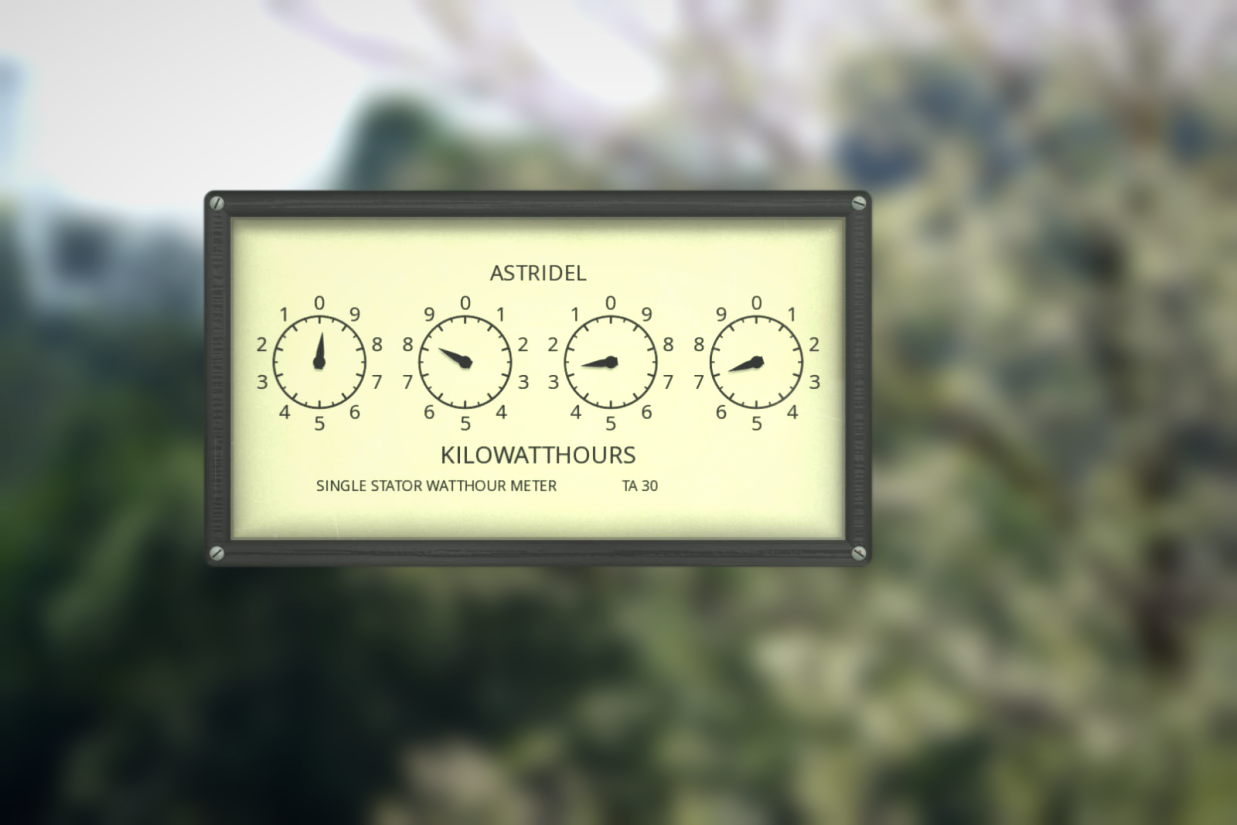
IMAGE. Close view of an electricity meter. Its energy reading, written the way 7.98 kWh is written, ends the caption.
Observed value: 9827 kWh
